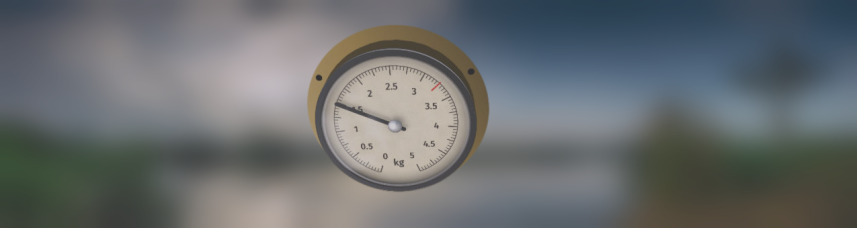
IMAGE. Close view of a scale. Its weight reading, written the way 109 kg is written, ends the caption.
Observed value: 1.5 kg
